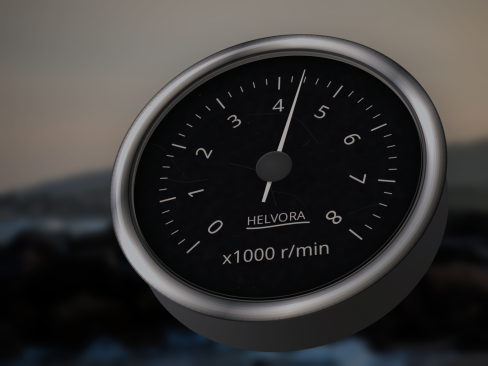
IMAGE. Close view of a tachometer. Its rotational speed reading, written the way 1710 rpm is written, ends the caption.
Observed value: 4400 rpm
